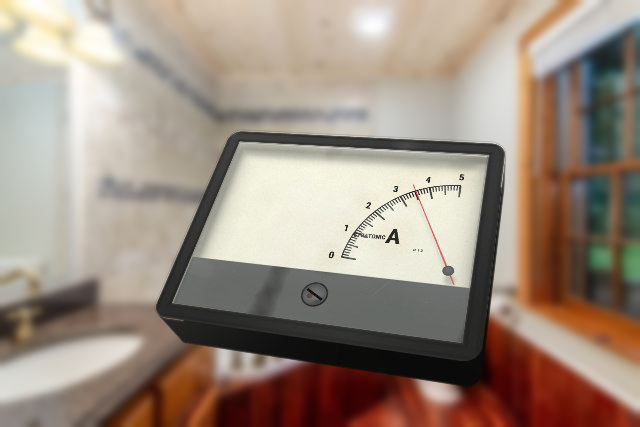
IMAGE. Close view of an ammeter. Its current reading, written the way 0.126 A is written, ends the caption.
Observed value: 3.5 A
